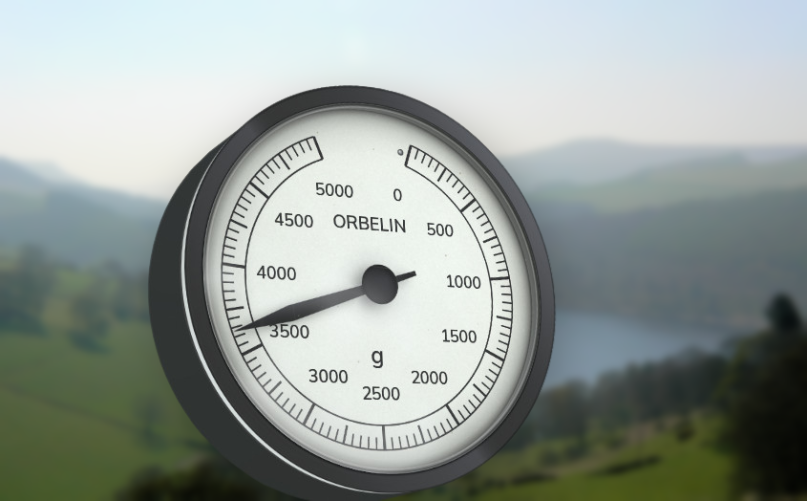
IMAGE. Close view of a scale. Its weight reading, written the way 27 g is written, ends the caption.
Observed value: 3625 g
